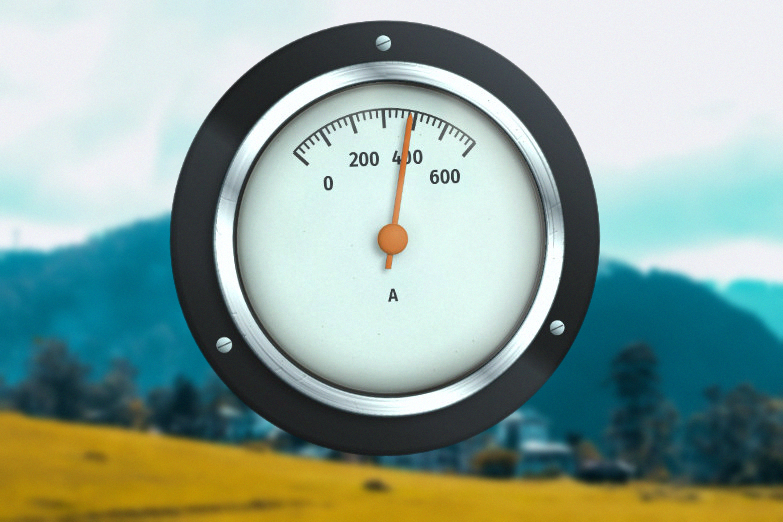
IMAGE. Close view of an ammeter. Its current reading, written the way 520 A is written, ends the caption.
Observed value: 380 A
